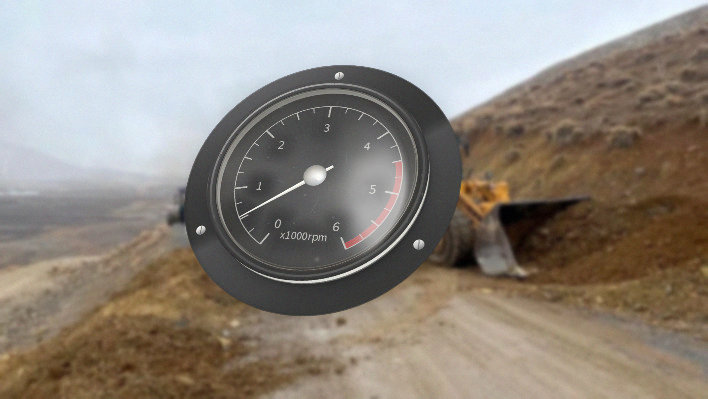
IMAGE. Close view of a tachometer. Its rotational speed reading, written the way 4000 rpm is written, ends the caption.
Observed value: 500 rpm
